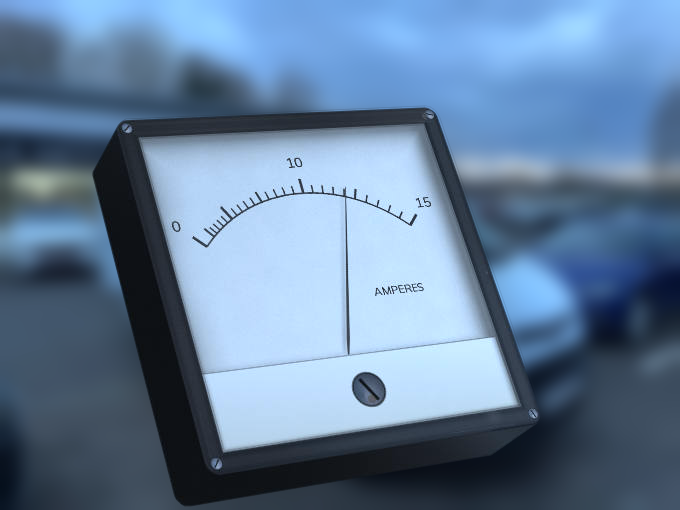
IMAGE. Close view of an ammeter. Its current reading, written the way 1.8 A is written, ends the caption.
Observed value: 12 A
